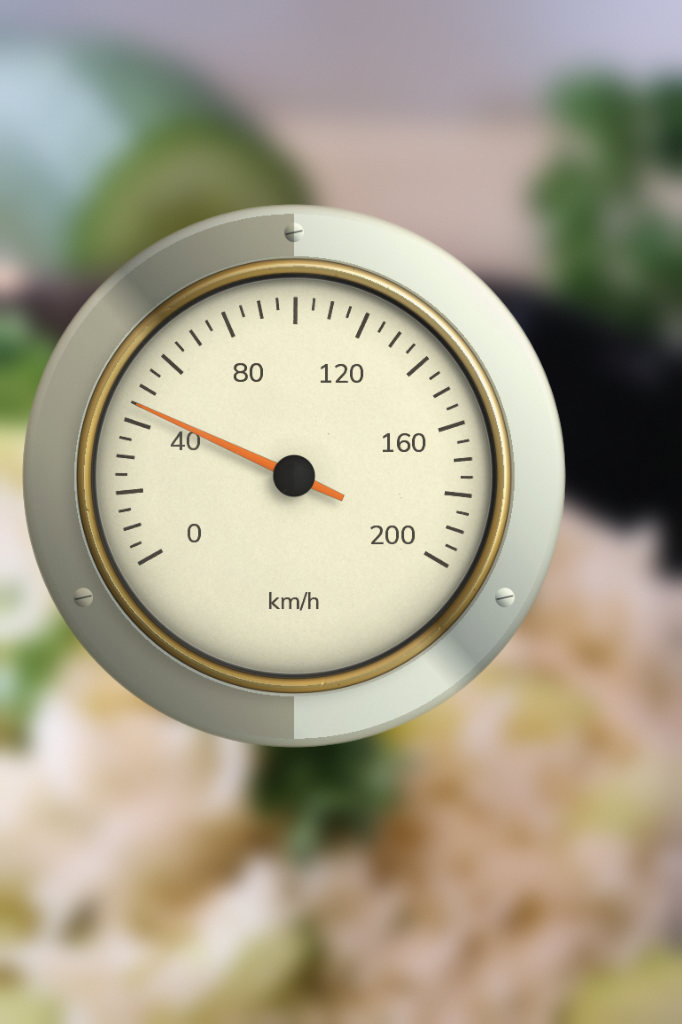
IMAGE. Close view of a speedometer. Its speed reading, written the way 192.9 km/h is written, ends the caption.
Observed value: 45 km/h
